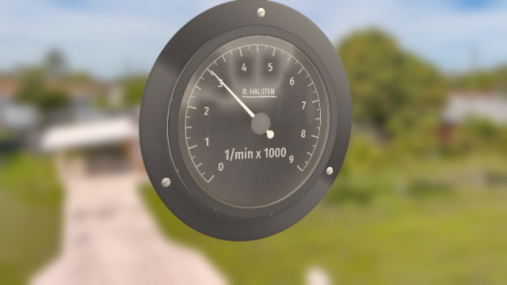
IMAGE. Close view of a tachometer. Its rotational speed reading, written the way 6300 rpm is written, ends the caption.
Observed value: 3000 rpm
